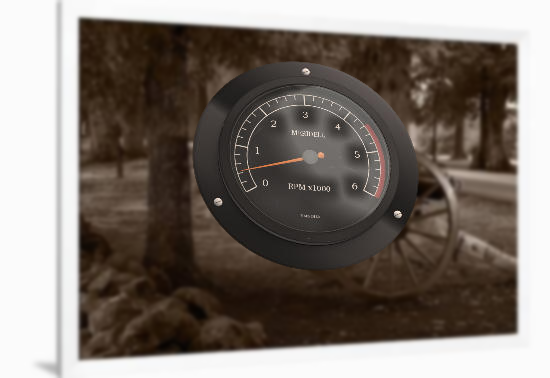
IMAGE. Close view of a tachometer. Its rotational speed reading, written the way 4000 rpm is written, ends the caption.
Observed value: 400 rpm
